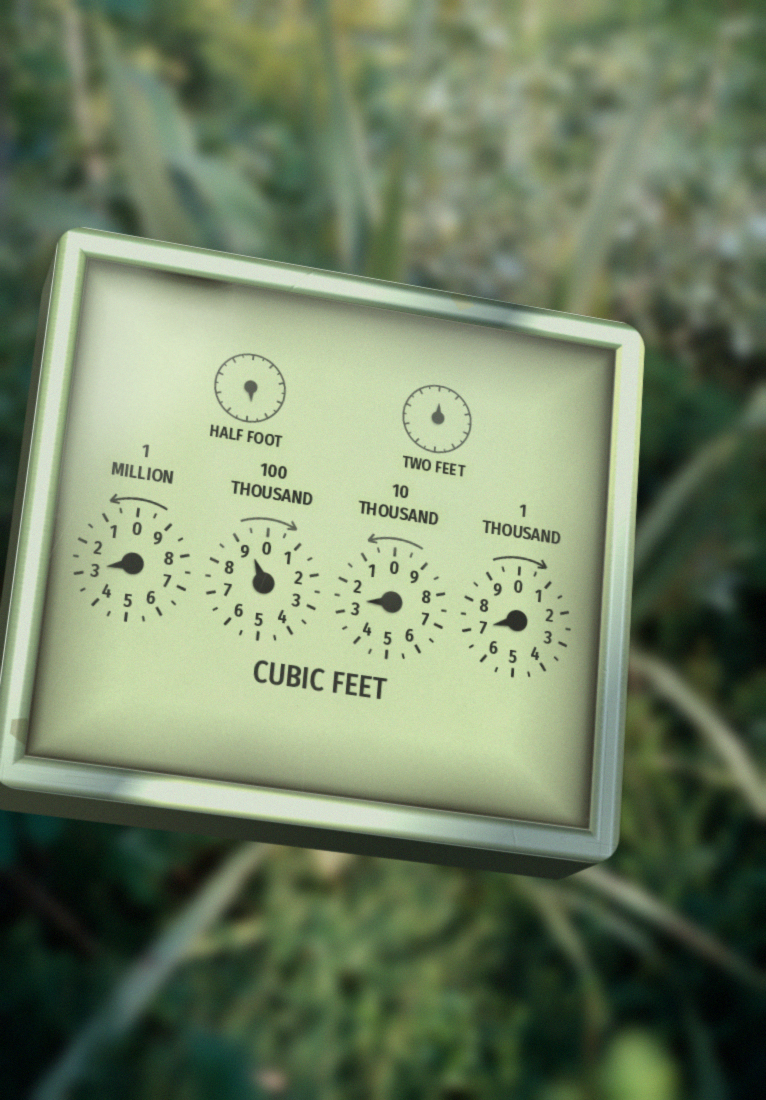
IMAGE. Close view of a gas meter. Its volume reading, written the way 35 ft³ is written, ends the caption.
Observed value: 292700 ft³
